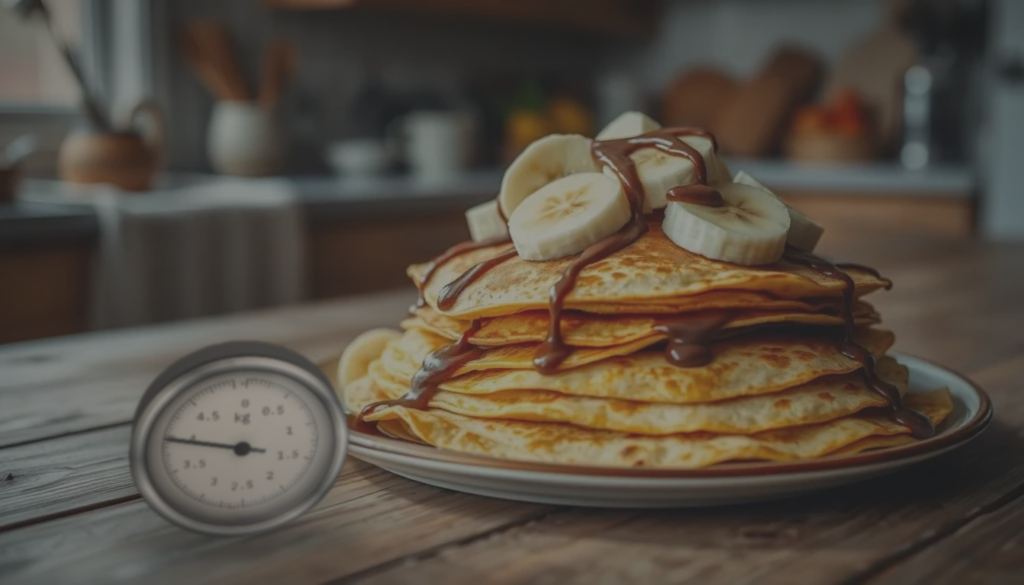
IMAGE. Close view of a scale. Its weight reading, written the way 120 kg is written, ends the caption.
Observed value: 4 kg
